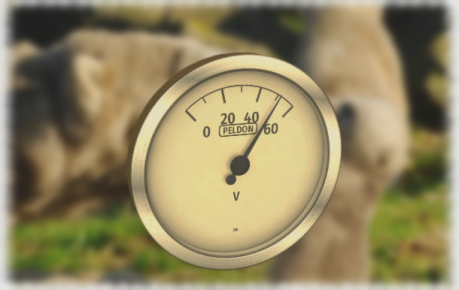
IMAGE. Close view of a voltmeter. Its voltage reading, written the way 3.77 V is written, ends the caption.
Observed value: 50 V
